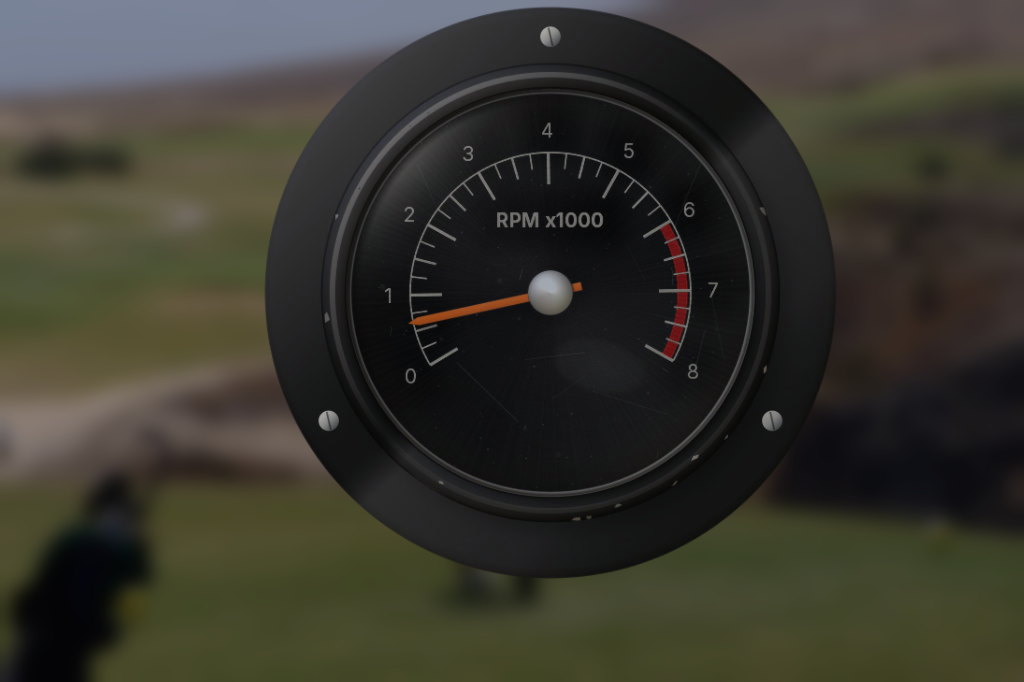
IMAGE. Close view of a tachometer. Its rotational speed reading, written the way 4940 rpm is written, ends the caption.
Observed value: 625 rpm
